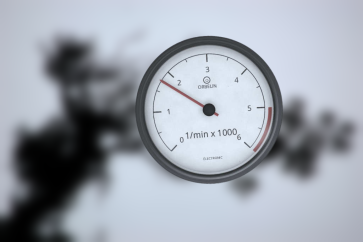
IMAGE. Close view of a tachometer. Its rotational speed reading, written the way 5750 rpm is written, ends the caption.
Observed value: 1750 rpm
